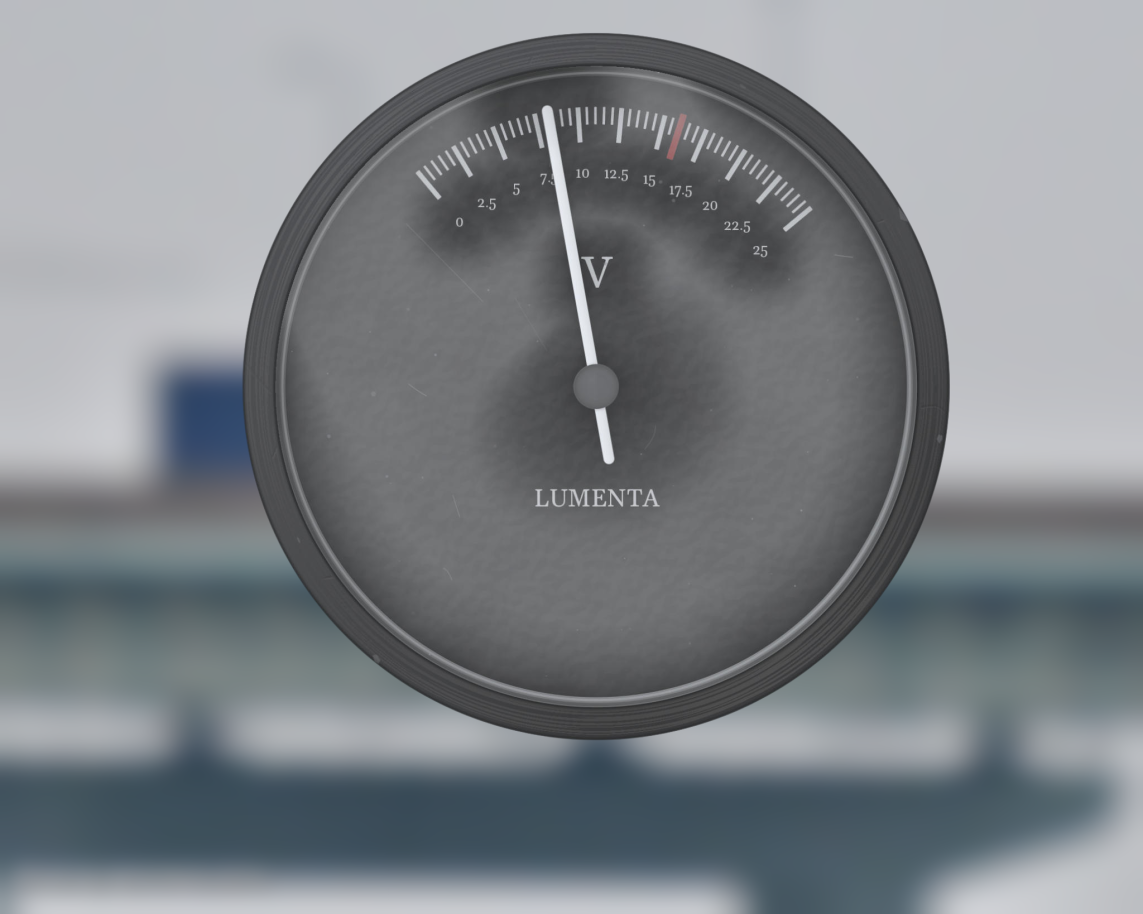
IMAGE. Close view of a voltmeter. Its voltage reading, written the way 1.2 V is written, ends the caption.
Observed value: 8.25 V
